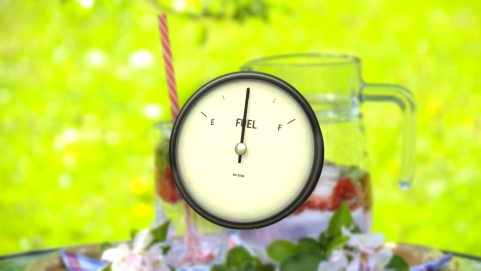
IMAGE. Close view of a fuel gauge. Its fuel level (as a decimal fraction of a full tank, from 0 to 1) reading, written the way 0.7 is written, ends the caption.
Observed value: 0.5
